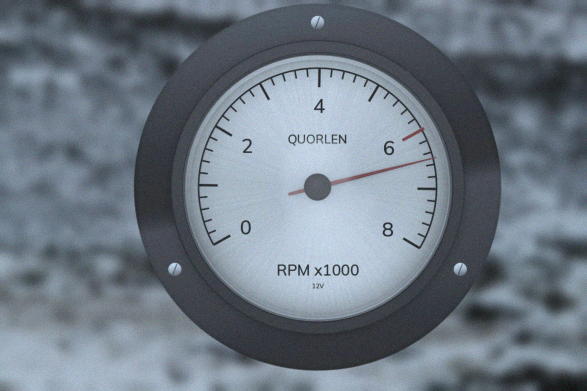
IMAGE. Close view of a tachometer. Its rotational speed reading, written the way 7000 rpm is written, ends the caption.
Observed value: 6500 rpm
